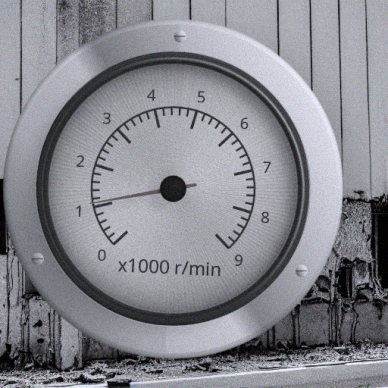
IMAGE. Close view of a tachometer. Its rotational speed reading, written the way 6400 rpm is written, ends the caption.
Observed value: 1100 rpm
